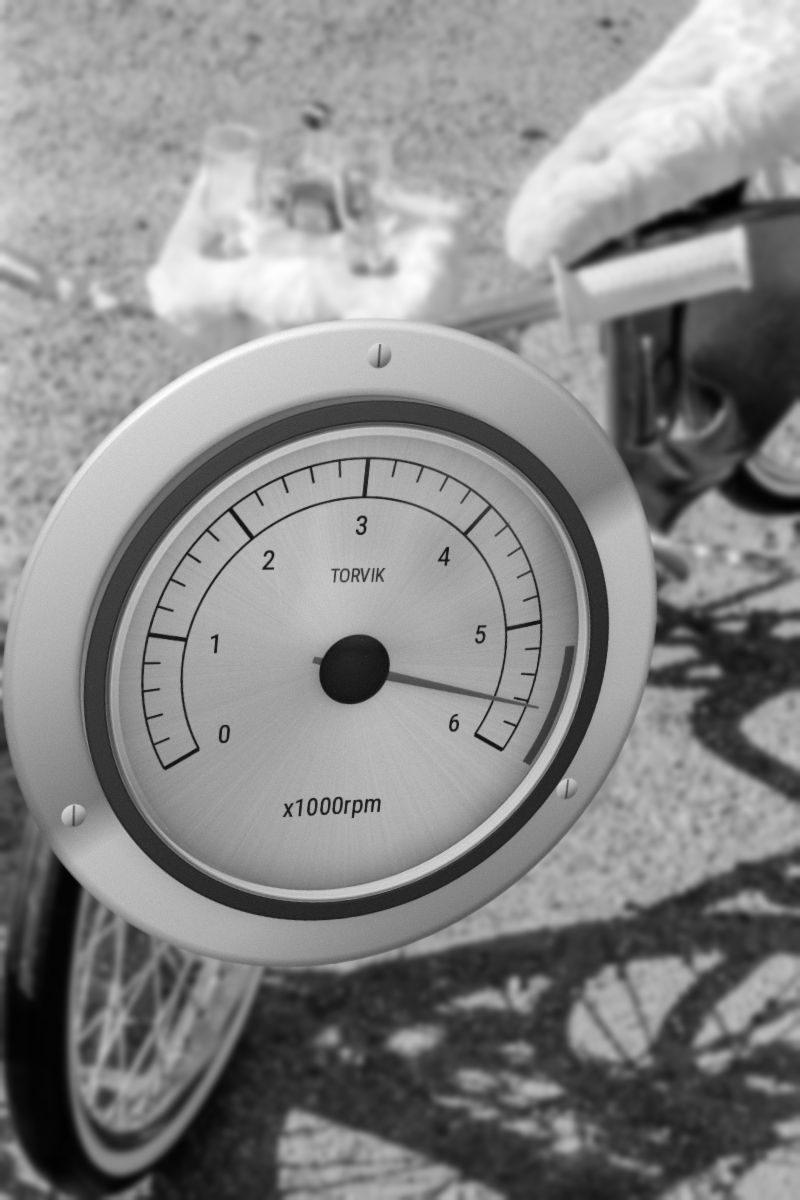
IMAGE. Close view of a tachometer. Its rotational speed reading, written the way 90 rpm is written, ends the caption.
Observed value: 5600 rpm
